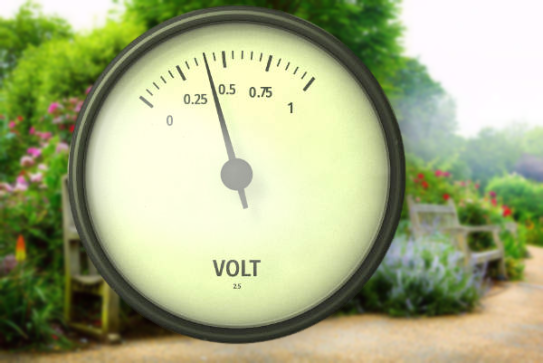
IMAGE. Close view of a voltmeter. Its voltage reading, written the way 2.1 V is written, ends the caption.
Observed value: 0.4 V
